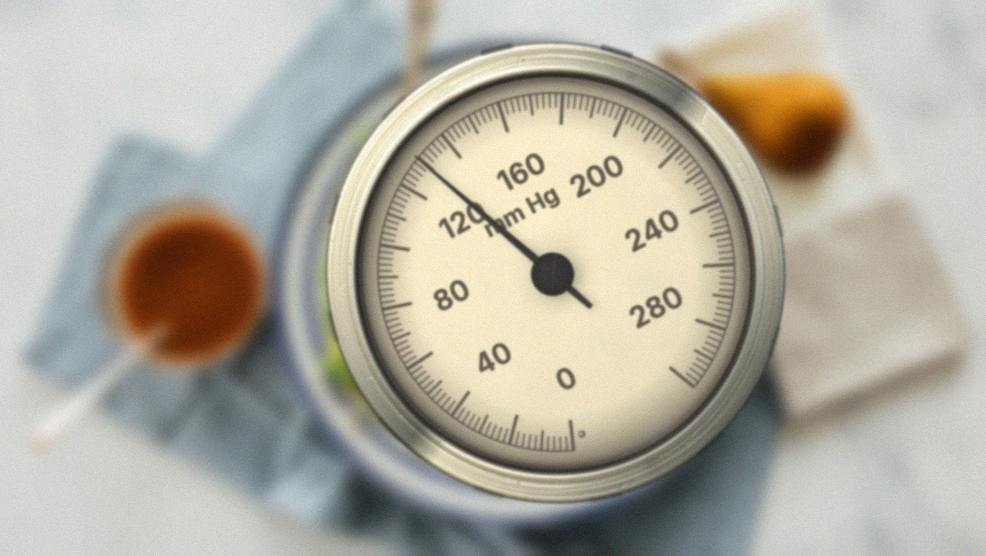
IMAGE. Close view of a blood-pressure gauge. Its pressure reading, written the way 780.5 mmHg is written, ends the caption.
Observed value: 130 mmHg
